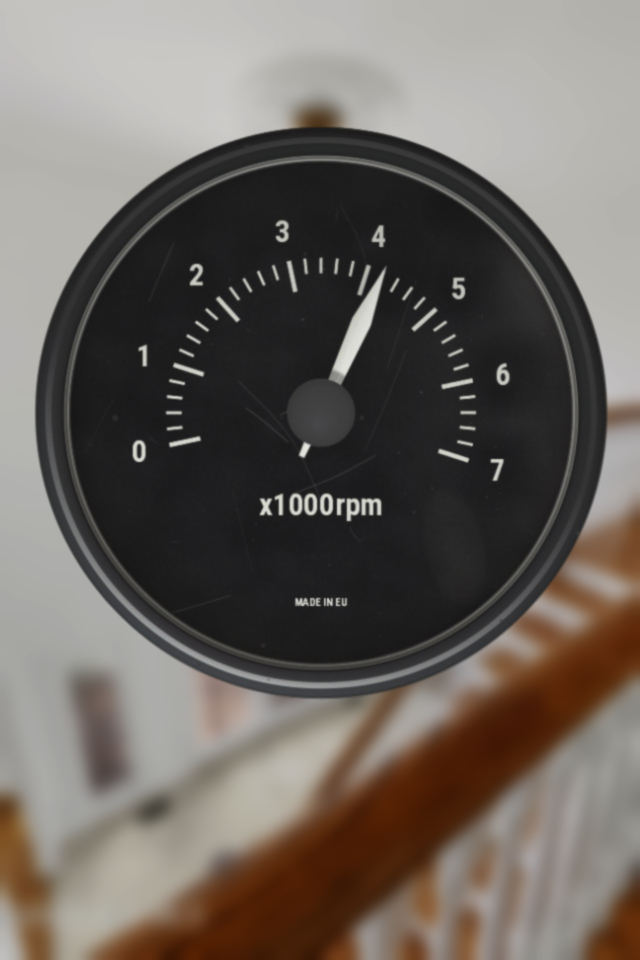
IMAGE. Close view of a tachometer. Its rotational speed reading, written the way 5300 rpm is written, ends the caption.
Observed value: 4200 rpm
